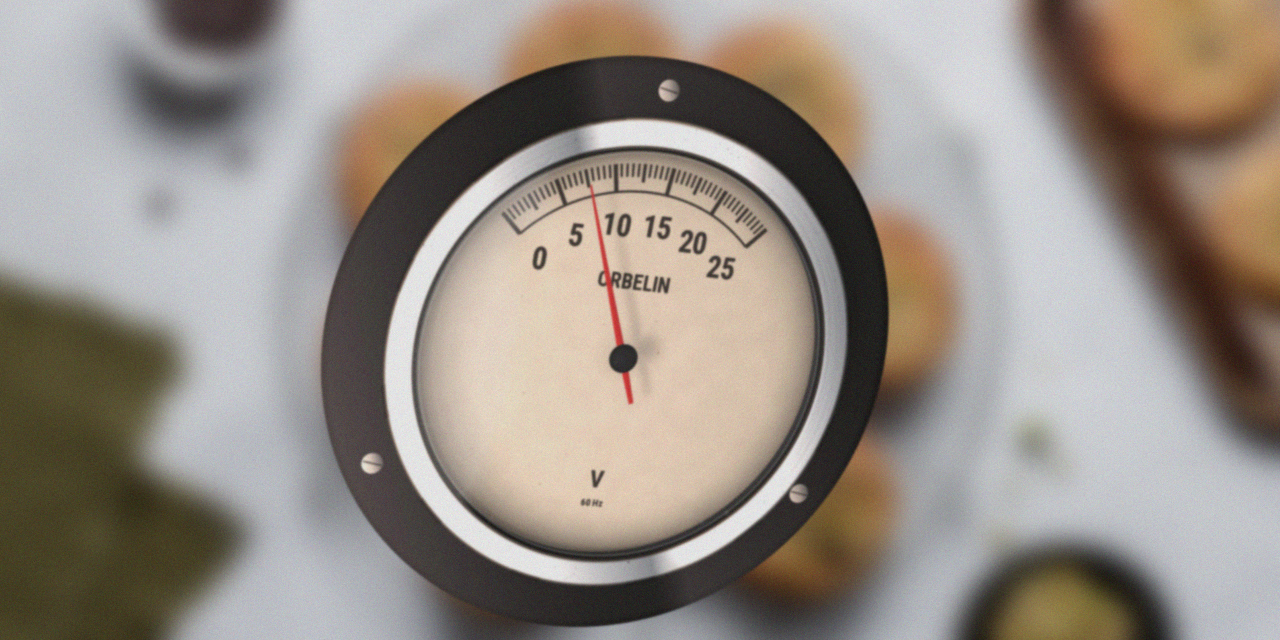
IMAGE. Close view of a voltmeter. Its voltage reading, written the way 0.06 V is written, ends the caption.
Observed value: 7.5 V
